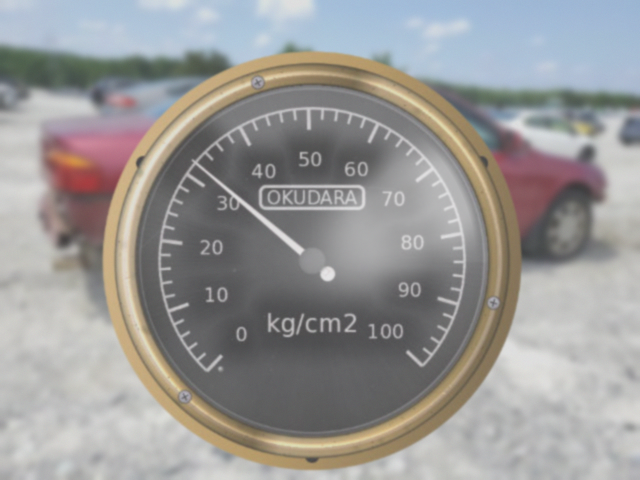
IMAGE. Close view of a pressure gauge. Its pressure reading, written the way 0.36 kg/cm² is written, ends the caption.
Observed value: 32 kg/cm²
